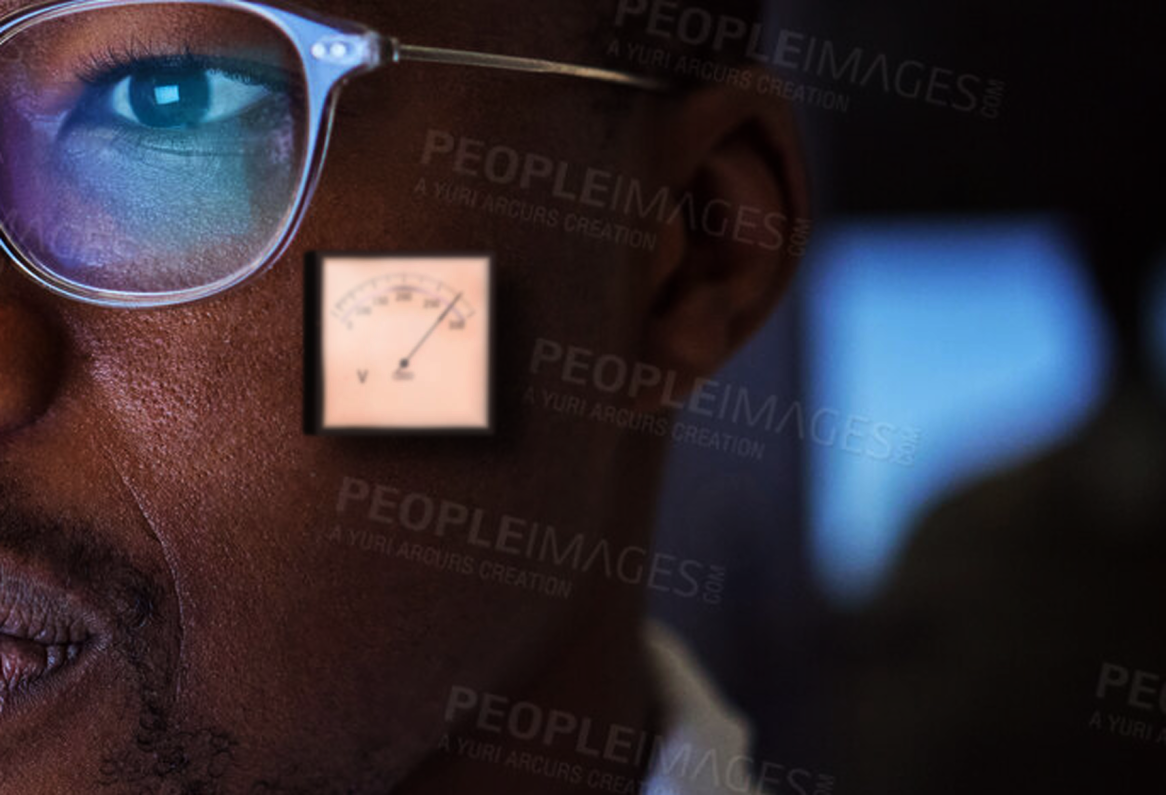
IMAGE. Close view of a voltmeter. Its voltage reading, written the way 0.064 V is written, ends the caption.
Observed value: 275 V
